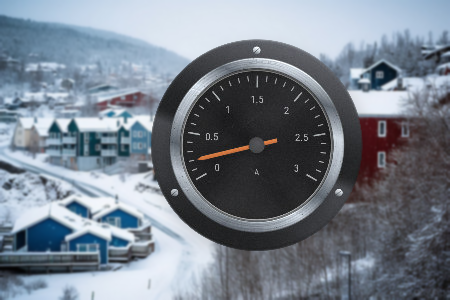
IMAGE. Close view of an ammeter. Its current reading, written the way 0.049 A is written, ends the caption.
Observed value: 0.2 A
